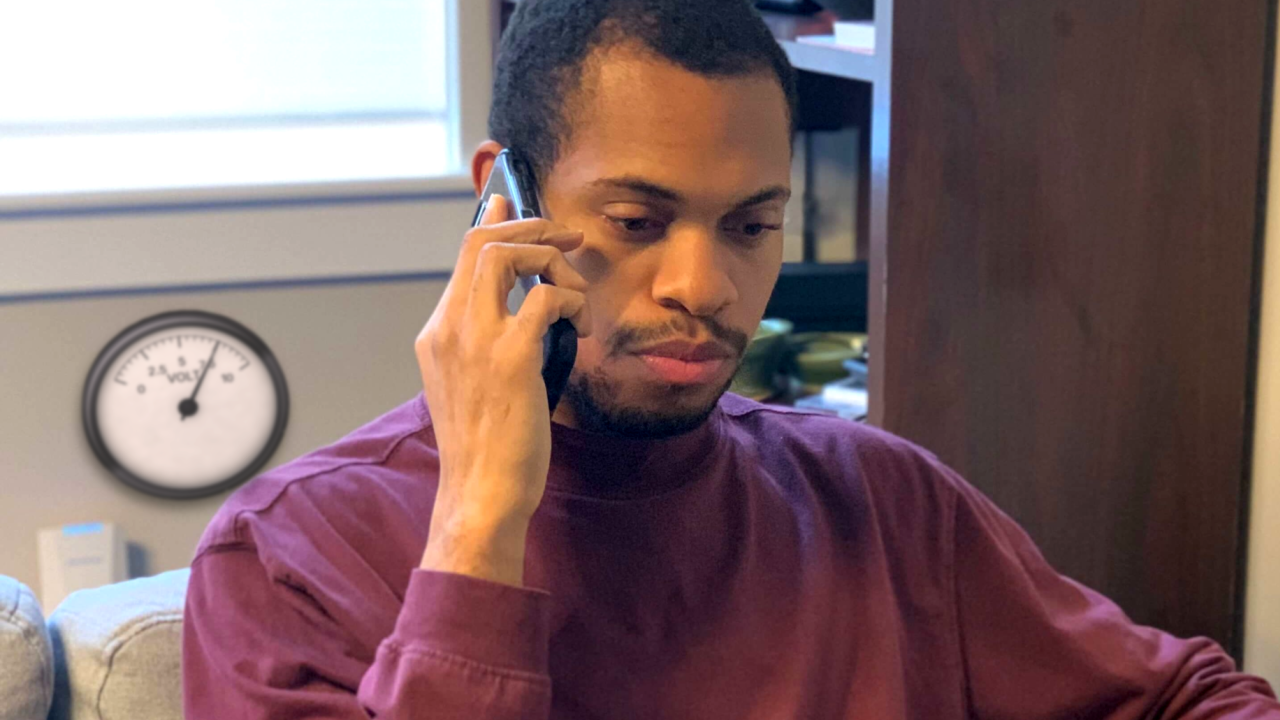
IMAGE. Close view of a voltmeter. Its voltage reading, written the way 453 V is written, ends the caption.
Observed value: 7.5 V
